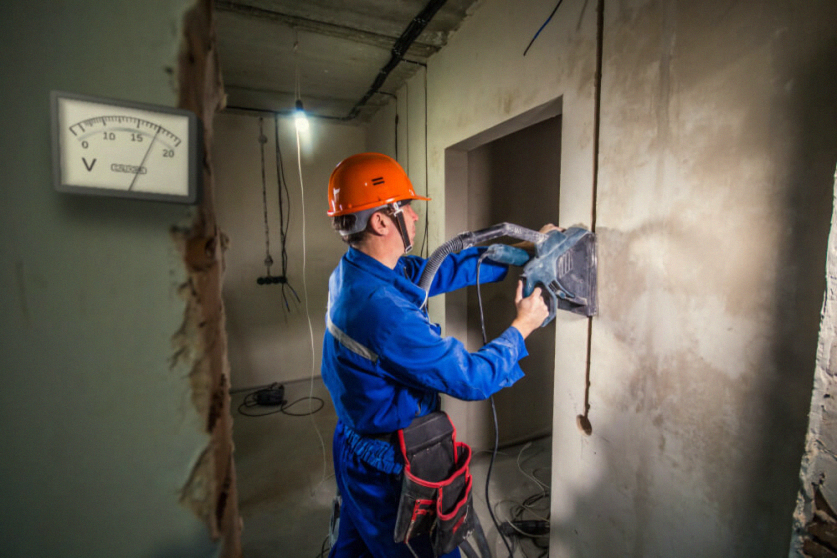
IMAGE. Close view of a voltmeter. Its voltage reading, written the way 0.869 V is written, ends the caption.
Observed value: 17.5 V
